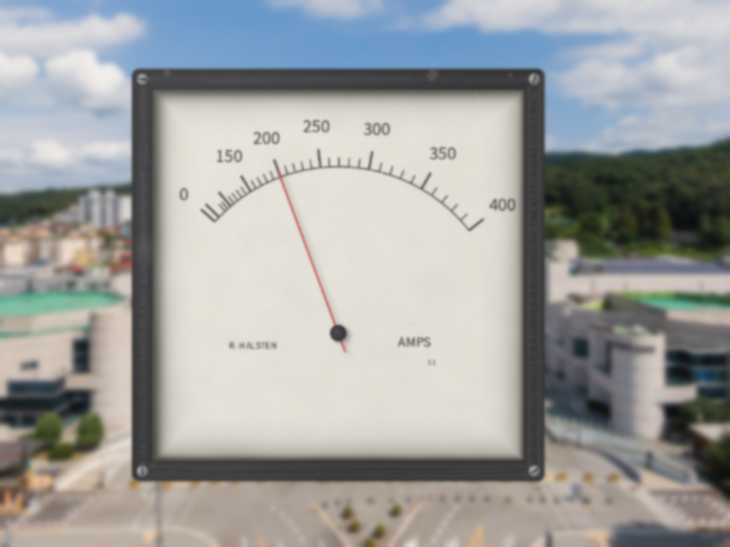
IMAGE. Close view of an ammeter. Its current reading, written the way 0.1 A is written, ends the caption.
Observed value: 200 A
